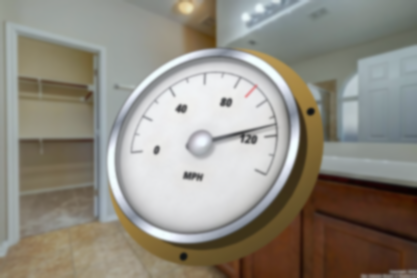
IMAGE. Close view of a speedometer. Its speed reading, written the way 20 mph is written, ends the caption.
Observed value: 115 mph
